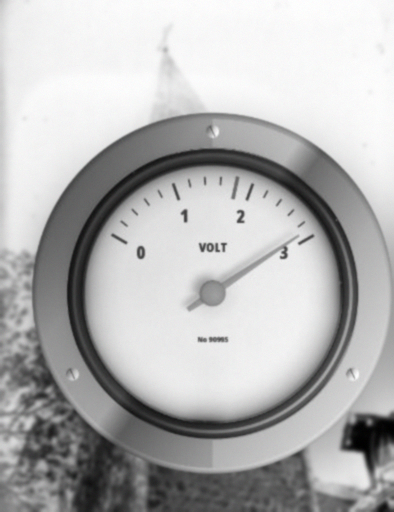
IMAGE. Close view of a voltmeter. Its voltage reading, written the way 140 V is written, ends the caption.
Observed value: 2.9 V
